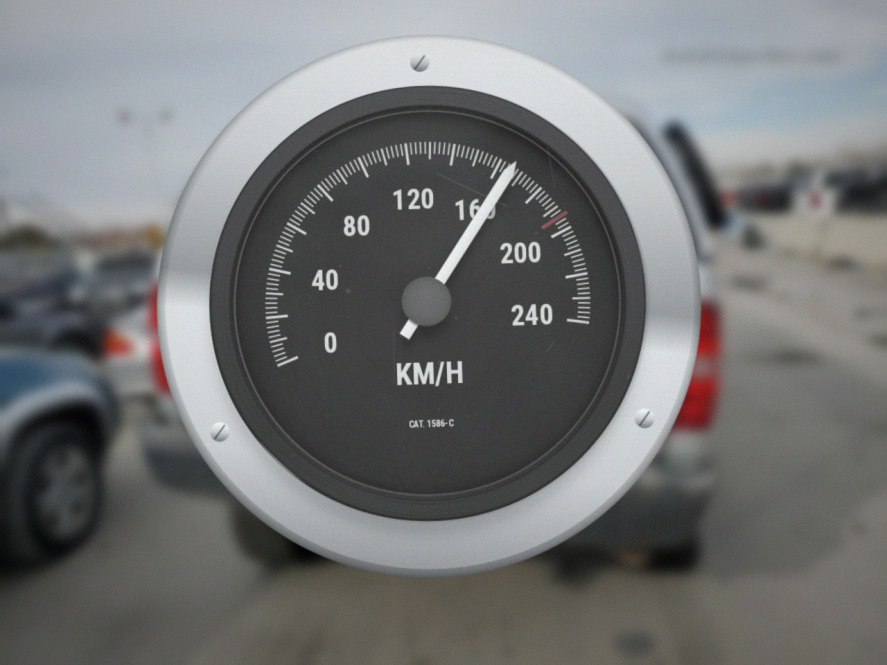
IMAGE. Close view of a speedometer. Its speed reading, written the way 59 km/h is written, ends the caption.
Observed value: 166 km/h
